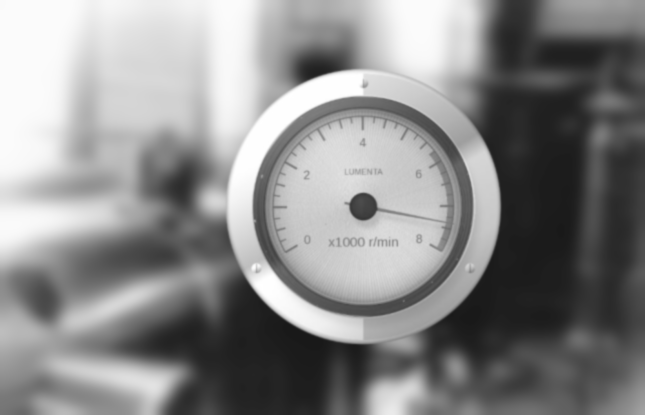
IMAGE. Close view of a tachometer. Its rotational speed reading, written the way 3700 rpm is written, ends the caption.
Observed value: 7375 rpm
